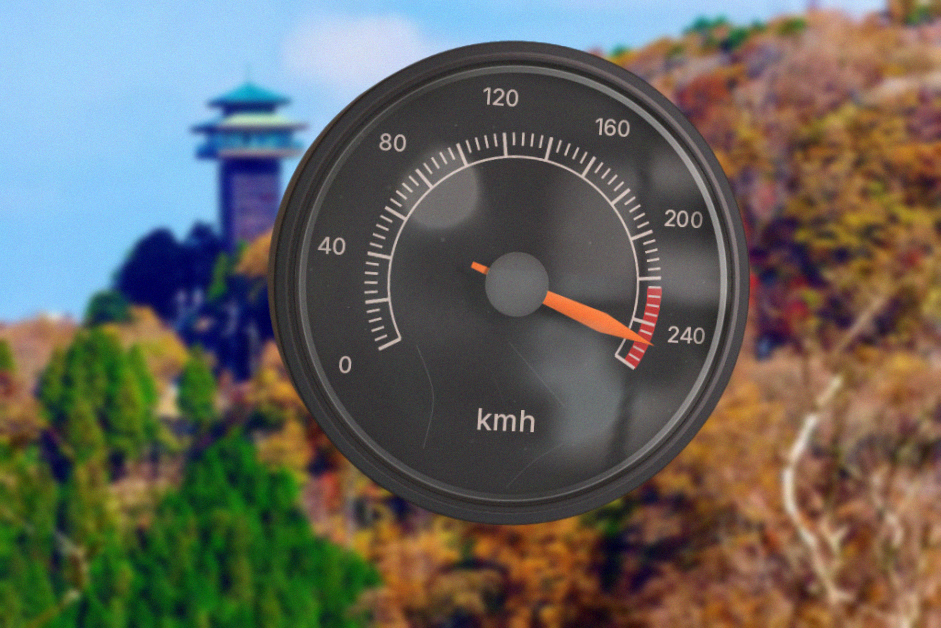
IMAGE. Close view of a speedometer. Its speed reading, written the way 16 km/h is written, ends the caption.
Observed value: 248 km/h
